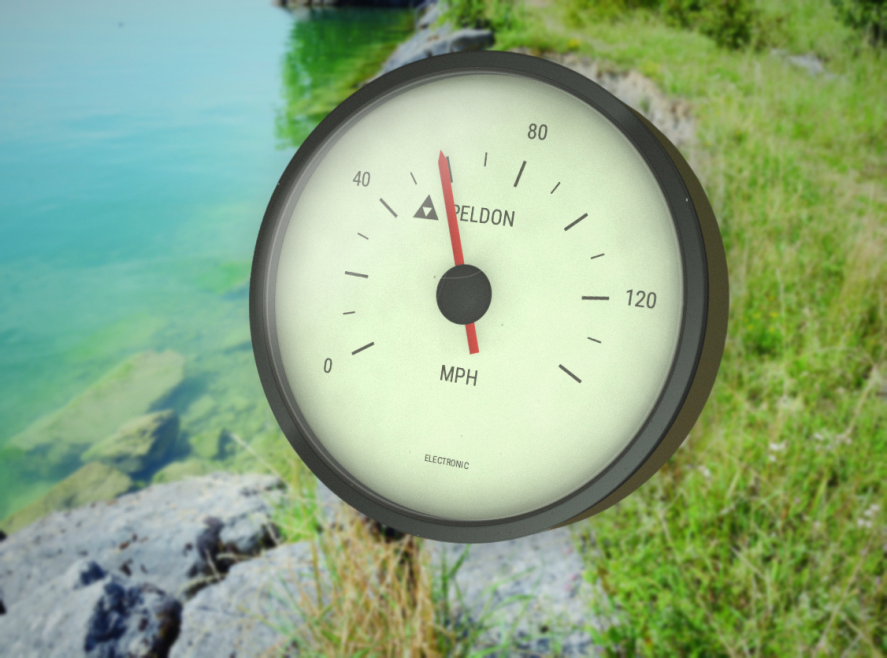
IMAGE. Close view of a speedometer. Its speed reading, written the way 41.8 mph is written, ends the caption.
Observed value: 60 mph
